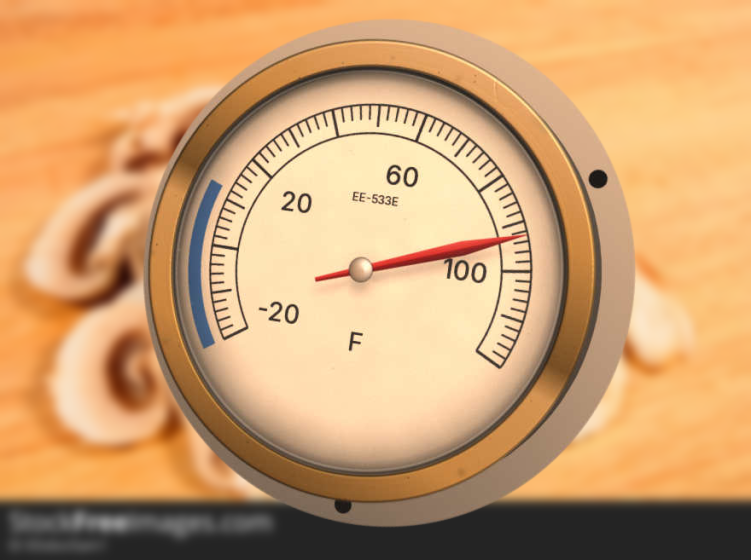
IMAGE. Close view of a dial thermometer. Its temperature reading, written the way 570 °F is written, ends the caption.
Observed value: 93 °F
